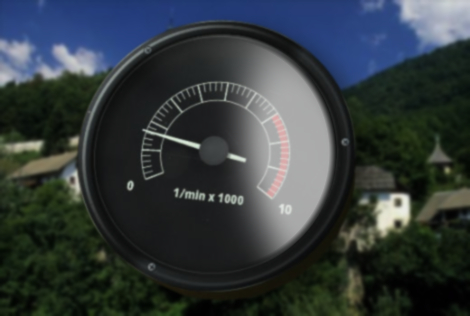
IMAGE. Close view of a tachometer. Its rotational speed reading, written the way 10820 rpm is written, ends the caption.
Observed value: 1600 rpm
